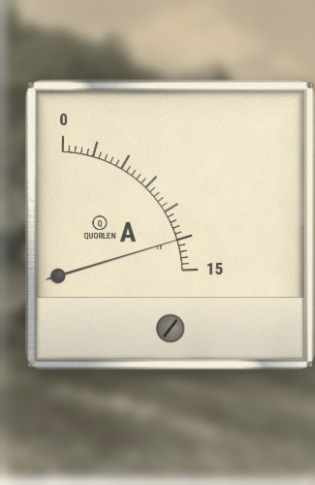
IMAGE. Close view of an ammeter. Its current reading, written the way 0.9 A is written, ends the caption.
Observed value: 12.5 A
